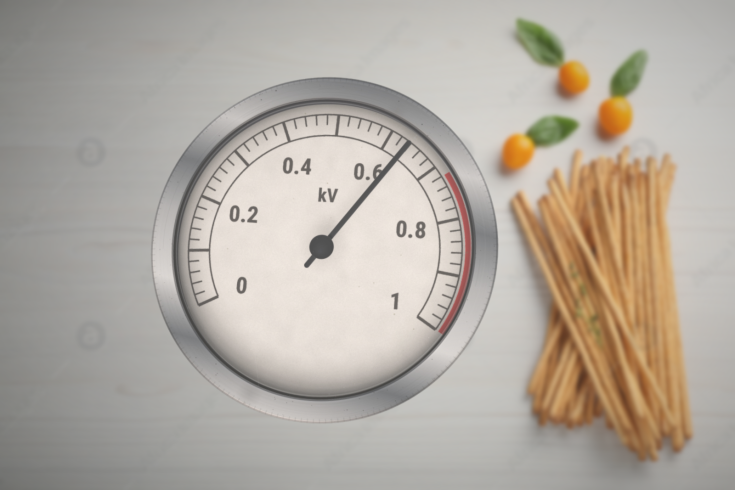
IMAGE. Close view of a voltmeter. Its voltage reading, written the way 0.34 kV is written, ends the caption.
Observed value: 0.64 kV
